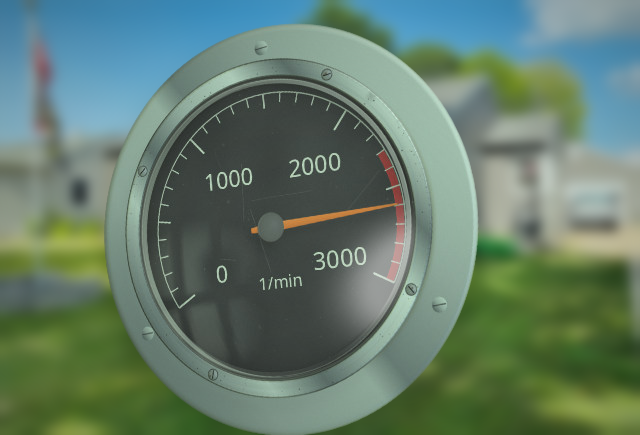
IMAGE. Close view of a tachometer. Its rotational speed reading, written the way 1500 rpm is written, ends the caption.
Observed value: 2600 rpm
